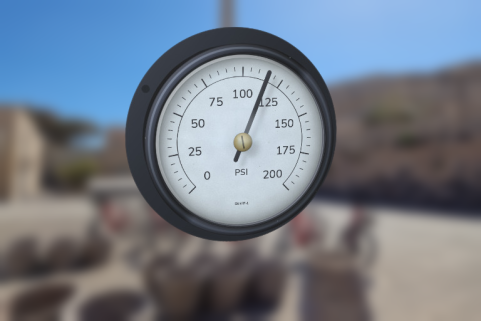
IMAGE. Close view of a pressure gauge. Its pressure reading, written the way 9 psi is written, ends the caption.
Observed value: 115 psi
